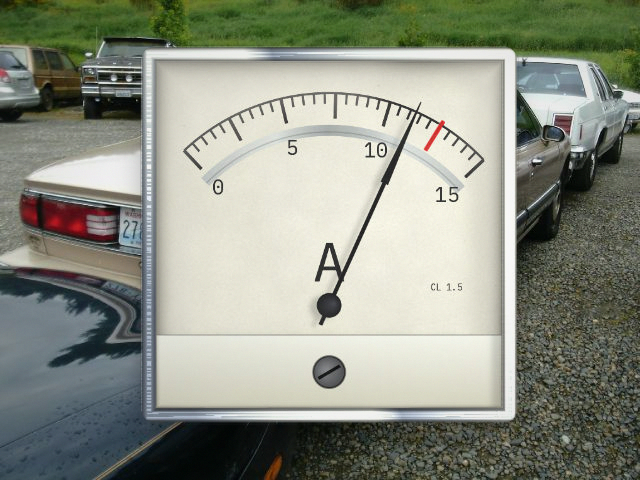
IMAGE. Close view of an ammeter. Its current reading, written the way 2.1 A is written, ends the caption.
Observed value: 11.25 A
